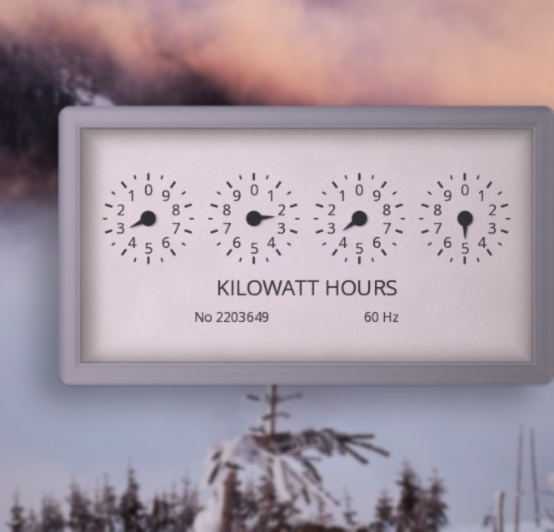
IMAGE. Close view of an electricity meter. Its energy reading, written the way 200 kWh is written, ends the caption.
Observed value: 3235 kWh
